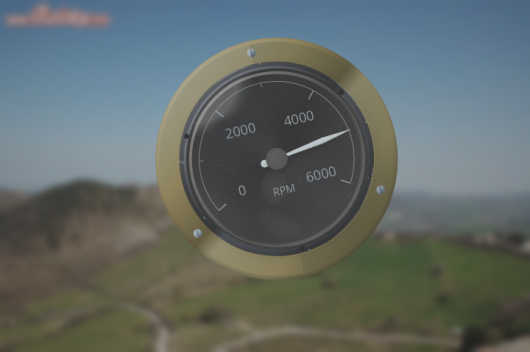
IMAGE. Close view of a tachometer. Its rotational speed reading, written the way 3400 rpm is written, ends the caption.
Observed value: 5000 rpm
